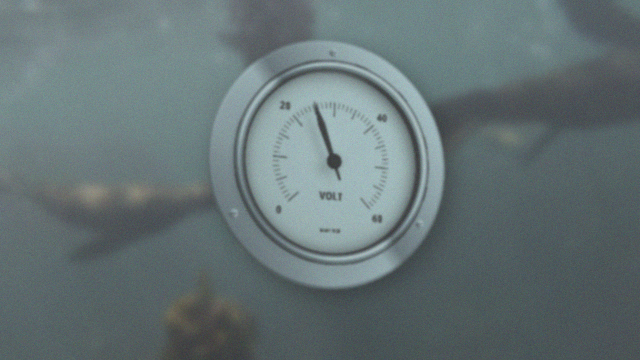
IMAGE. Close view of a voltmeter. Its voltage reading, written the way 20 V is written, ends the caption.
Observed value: 25 V
